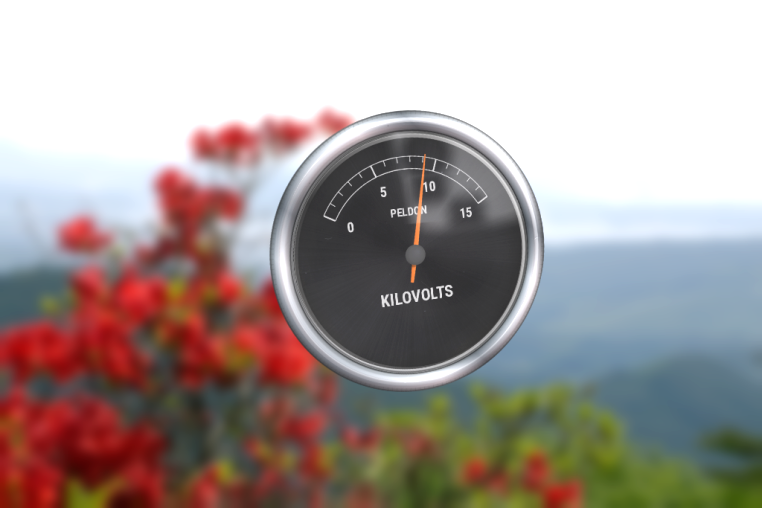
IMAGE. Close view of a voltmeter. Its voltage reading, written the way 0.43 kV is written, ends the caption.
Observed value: 9 kV
